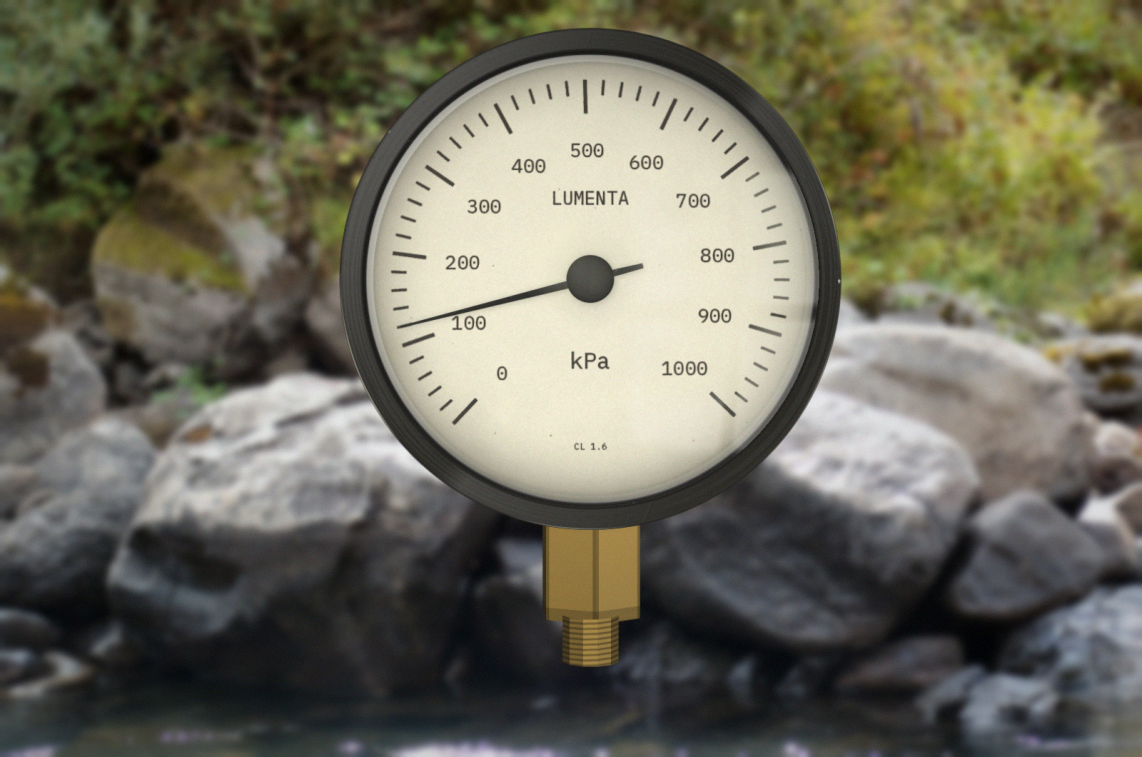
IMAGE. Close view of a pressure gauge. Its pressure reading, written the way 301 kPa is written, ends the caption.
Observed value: 120 kPa
